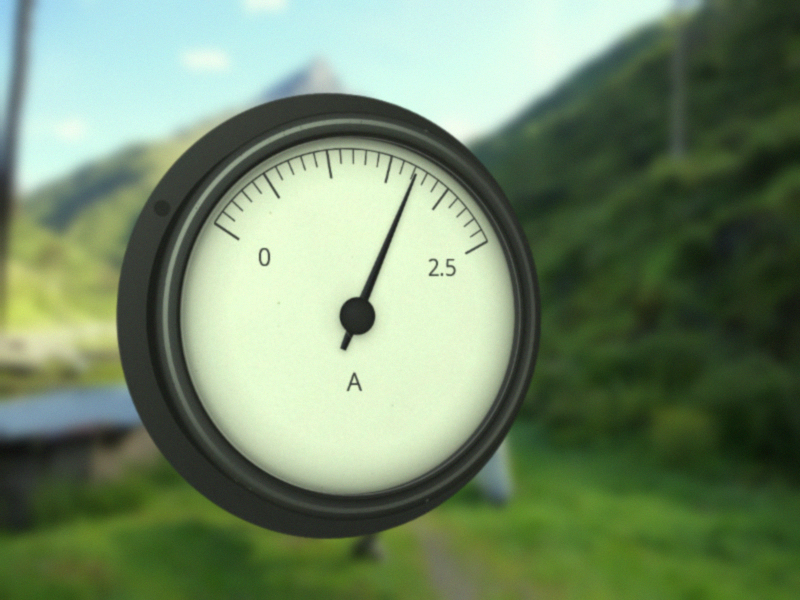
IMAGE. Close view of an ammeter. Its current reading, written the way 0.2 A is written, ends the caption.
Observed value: 1.7 A
